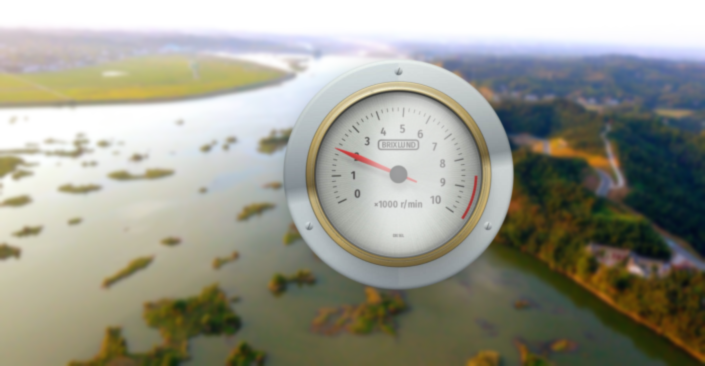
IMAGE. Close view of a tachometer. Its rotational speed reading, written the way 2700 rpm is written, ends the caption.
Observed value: 2000 rpm
